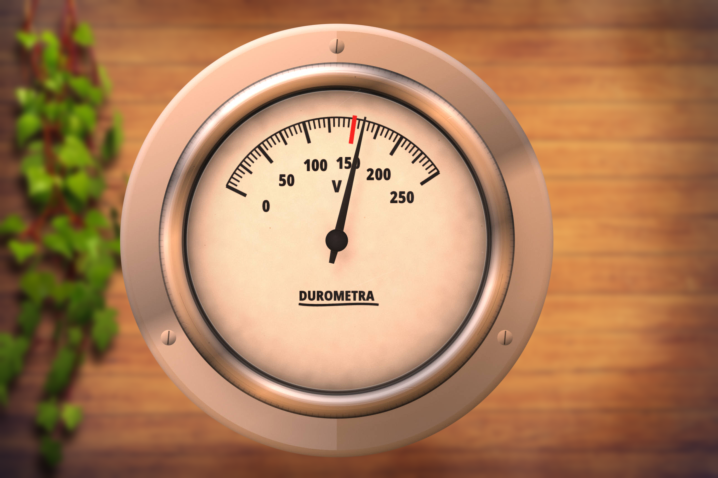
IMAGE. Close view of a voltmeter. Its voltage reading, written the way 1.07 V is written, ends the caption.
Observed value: 160 V
